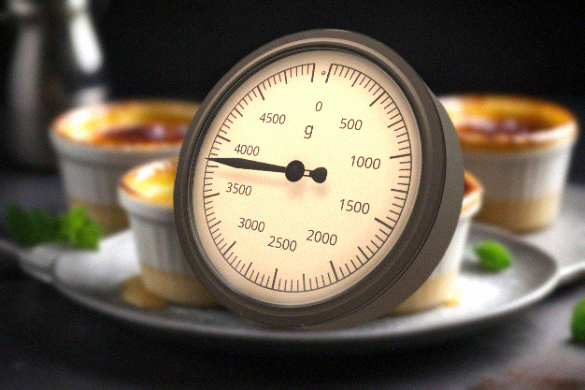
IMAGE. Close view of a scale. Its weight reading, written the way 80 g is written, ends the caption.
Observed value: 3800 g
